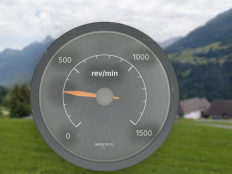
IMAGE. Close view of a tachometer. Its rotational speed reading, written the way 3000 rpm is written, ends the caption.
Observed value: 300 rpm
